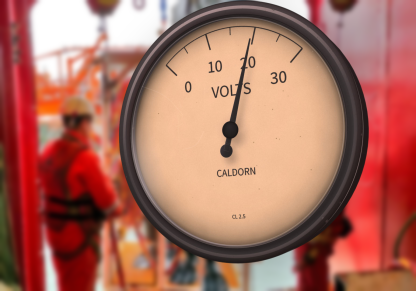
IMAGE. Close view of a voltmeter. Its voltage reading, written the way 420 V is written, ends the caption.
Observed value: 20 V
